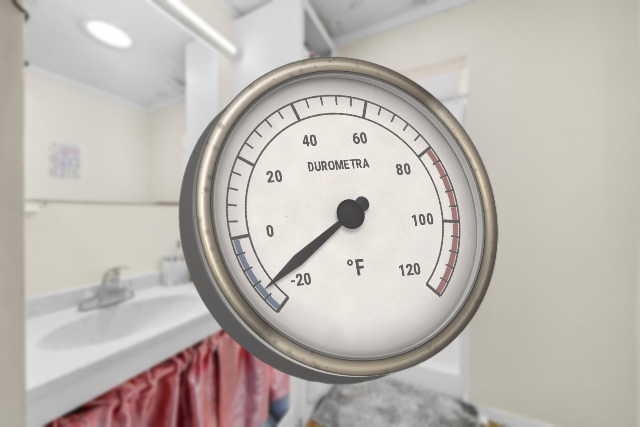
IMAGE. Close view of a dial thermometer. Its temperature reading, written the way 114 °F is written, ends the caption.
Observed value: -14 °F
